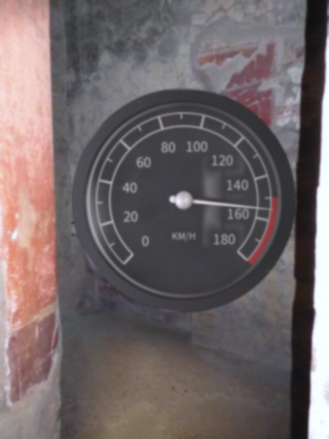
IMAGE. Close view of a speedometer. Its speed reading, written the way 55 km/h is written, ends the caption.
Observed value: 155 km/h
